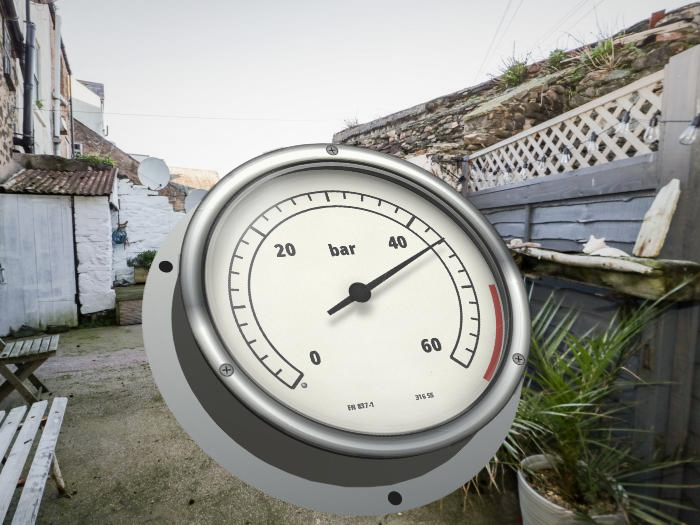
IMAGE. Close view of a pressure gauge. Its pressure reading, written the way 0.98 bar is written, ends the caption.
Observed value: 44 bar
